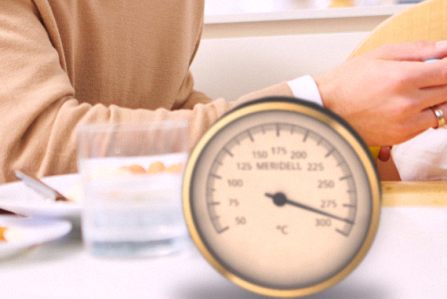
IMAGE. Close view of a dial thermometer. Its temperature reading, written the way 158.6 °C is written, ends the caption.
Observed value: 287.5 °C
